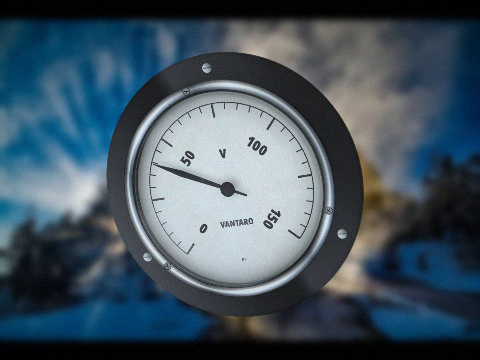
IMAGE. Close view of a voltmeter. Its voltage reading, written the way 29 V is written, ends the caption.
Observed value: 40 V
